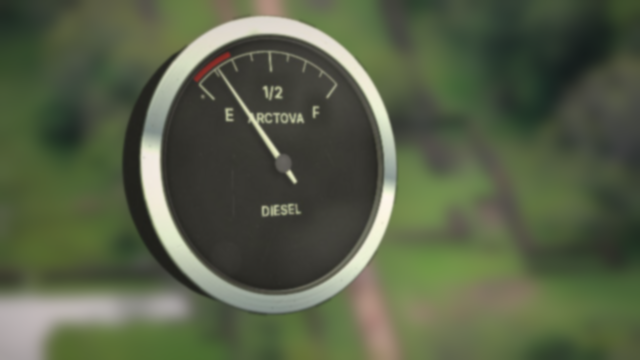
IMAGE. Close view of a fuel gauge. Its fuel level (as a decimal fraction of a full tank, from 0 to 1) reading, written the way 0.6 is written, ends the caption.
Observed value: 0.125
